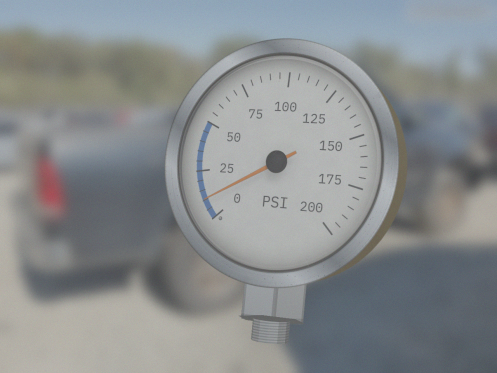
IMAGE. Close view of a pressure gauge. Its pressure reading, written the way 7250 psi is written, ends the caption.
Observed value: 10 psi
